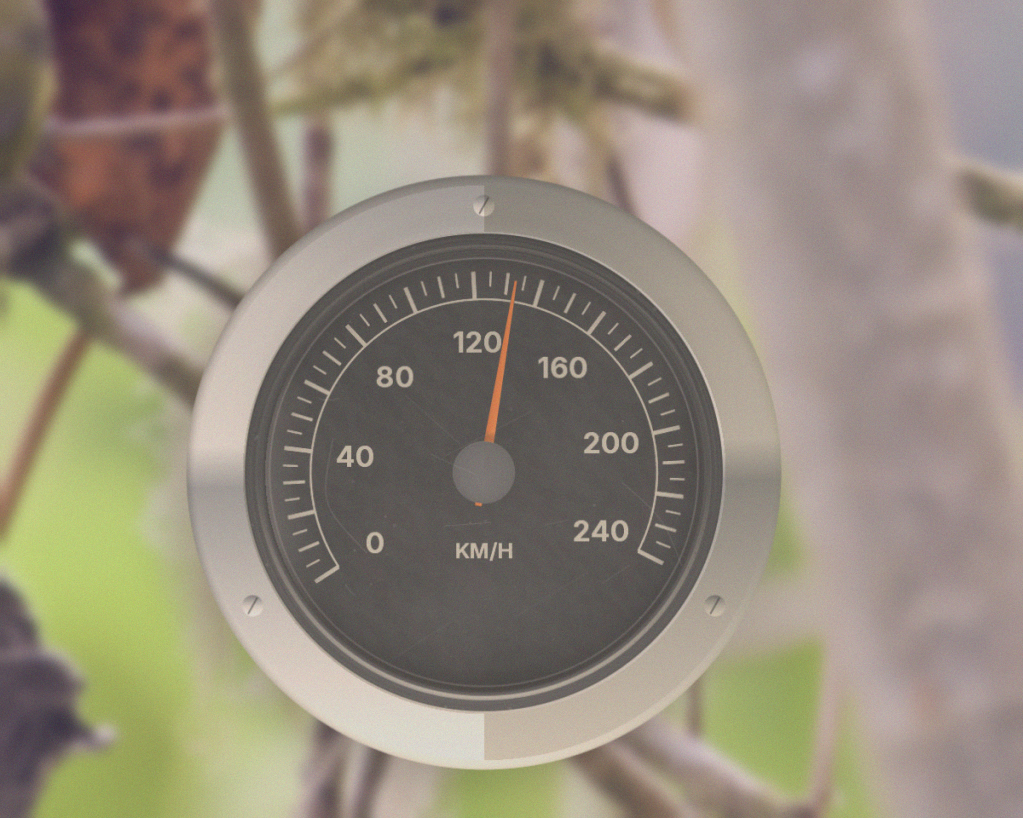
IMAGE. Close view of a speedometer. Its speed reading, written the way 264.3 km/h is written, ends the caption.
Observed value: 132.5 km/h
